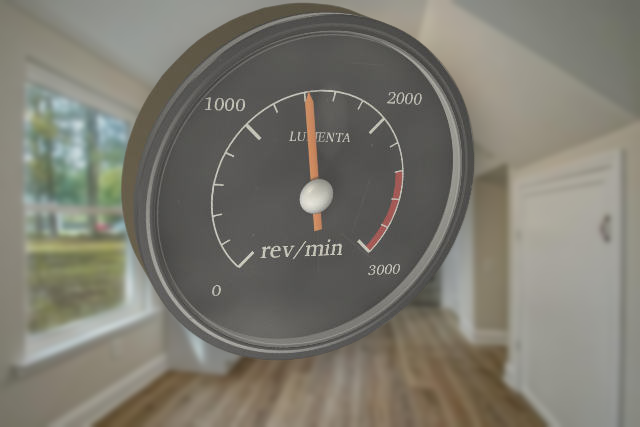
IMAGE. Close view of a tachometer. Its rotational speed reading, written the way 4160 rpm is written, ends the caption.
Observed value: 1400 rpm
